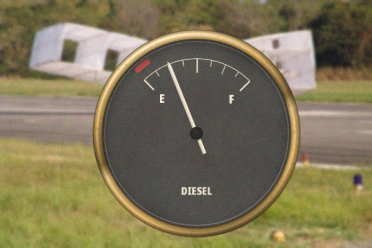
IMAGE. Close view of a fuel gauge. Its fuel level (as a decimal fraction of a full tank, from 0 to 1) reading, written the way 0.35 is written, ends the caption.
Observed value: 0.25
